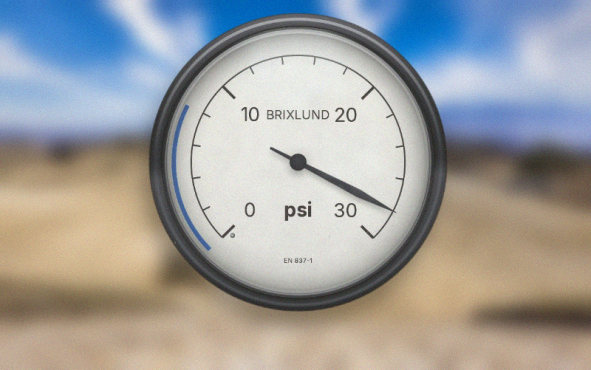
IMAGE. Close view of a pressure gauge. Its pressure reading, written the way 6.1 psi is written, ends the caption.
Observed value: 28 psi
